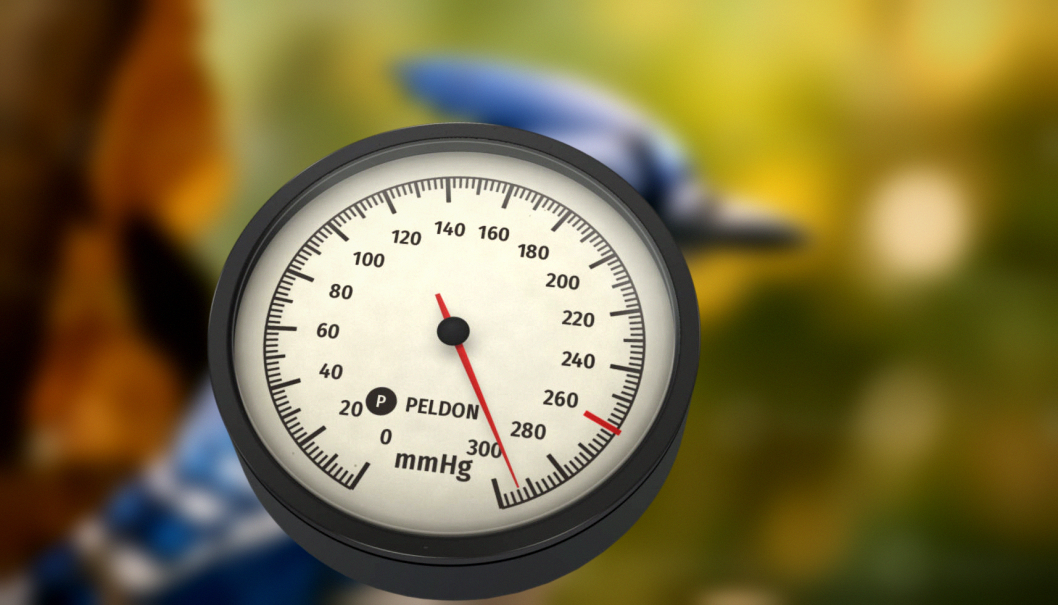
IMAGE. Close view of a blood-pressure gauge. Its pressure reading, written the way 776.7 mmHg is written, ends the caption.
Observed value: 294 mmHg
